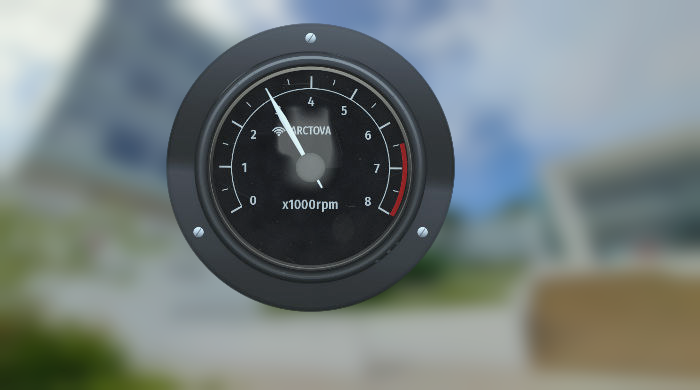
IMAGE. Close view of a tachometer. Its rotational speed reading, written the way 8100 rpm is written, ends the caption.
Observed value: 3000 rpm
